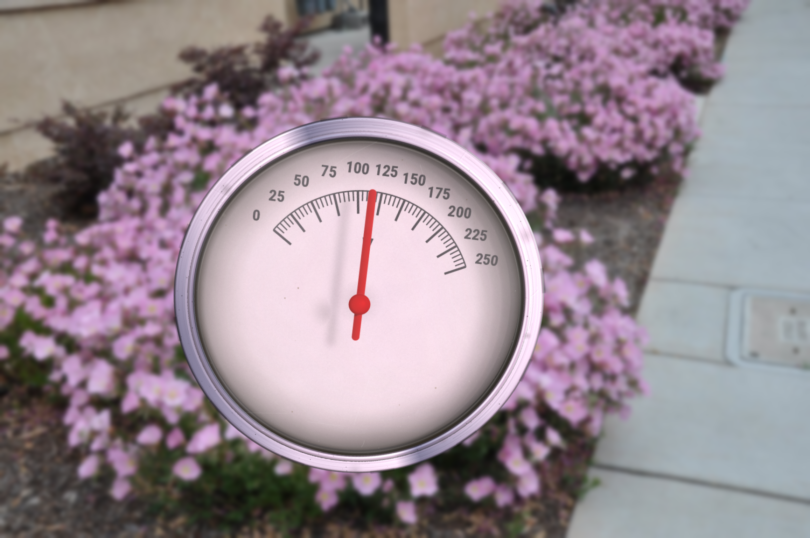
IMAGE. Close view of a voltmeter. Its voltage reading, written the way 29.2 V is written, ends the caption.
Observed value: 115 V
